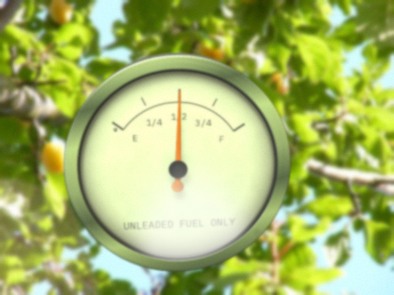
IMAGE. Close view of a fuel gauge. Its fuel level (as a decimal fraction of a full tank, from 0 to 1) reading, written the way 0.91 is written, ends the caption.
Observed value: 0.5
